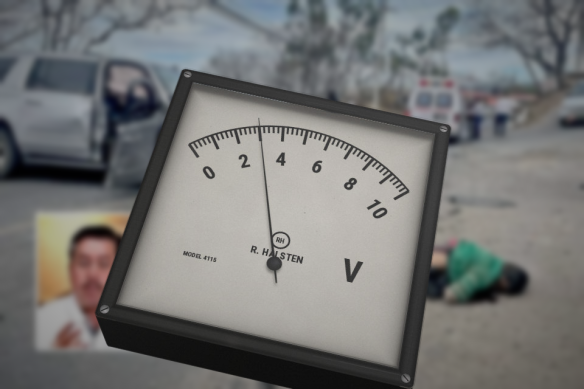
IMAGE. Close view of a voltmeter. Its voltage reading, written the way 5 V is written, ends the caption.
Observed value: 3 V
